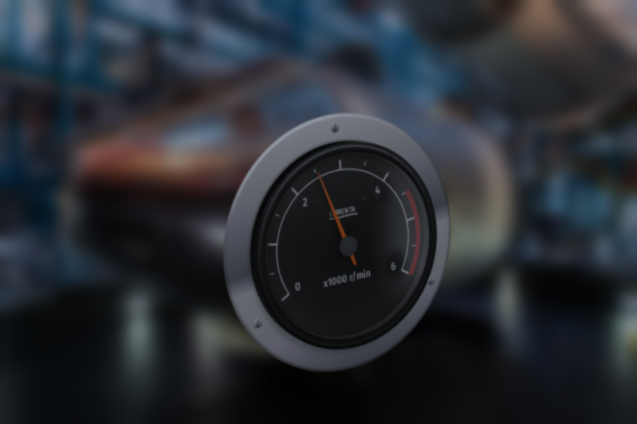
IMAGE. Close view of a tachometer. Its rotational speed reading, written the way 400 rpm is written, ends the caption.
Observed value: 2500 rpm
